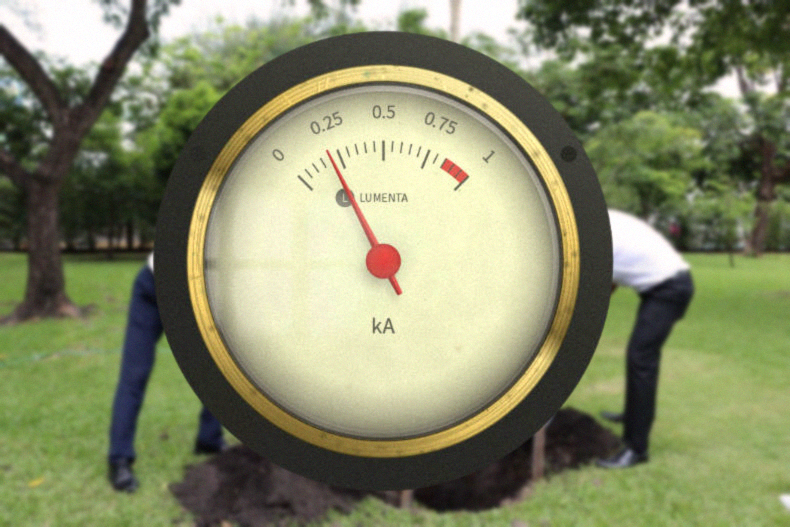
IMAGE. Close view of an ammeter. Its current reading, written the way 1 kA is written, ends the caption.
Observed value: 0.2 kA
